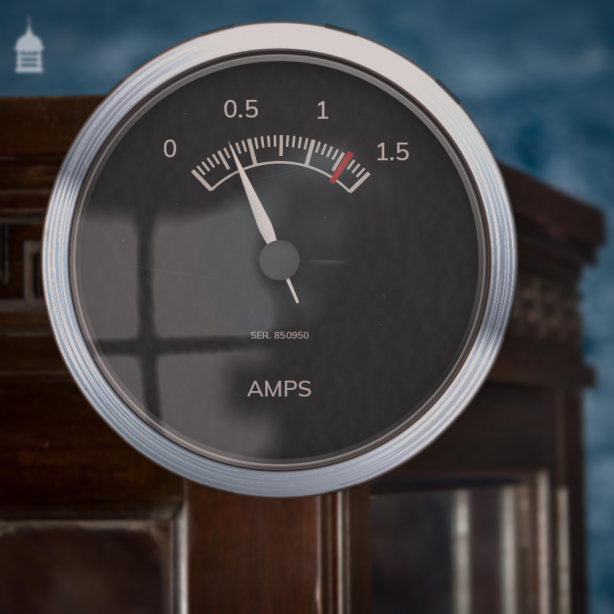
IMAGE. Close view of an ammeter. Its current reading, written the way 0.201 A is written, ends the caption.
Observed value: 0.35 A
